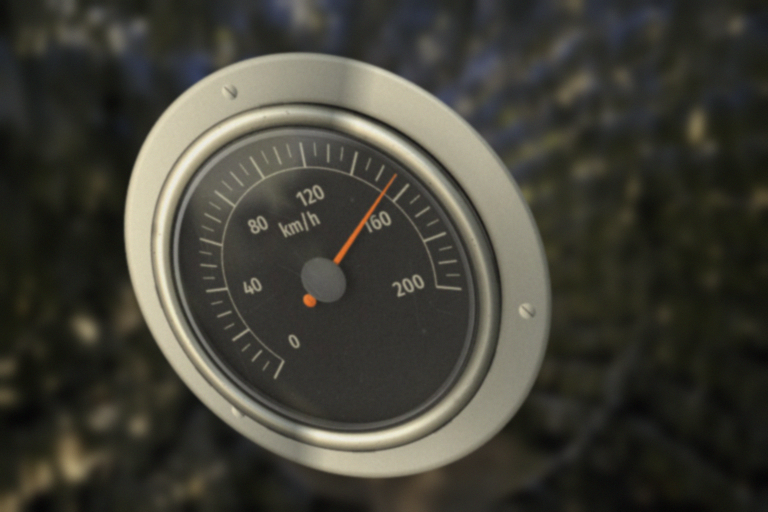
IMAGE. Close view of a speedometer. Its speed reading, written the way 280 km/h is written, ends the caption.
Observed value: 155 km/h
